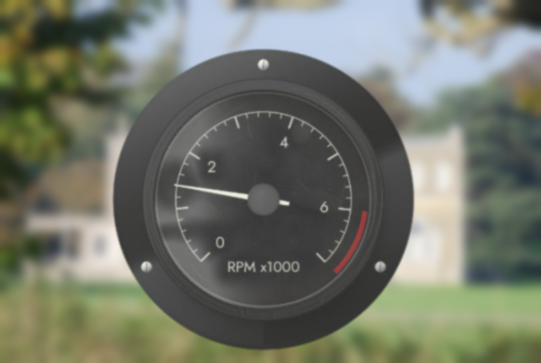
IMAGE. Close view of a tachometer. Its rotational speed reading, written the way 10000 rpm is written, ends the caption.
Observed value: 1400 rpm
